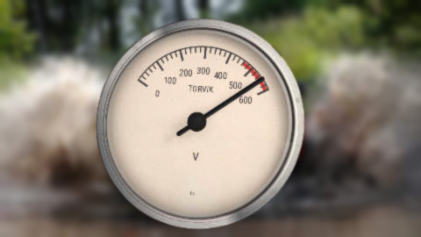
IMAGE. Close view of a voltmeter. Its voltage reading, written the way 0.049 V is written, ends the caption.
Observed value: 560 V
